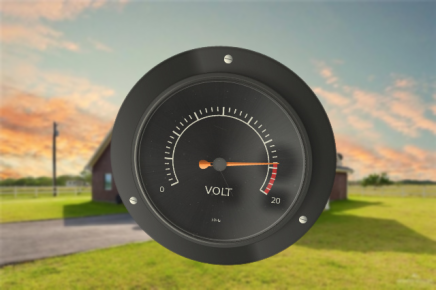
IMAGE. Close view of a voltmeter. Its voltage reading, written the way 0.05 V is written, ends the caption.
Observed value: 17 V
